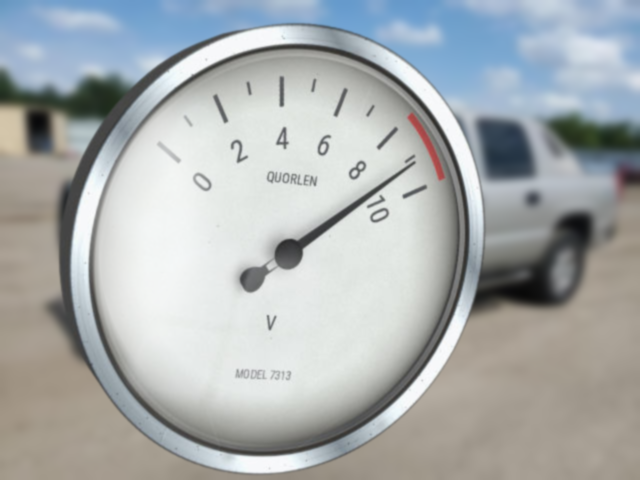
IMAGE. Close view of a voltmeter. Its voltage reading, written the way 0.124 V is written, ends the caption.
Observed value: 9 V
